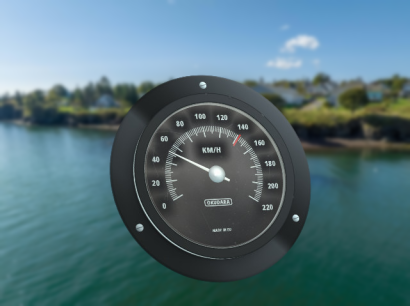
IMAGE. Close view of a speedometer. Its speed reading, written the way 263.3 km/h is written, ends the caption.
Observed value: 50 km/h
